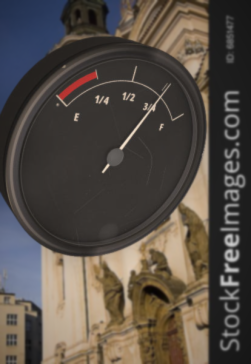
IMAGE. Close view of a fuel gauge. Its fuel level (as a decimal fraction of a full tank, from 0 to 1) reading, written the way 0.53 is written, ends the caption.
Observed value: 0.75
